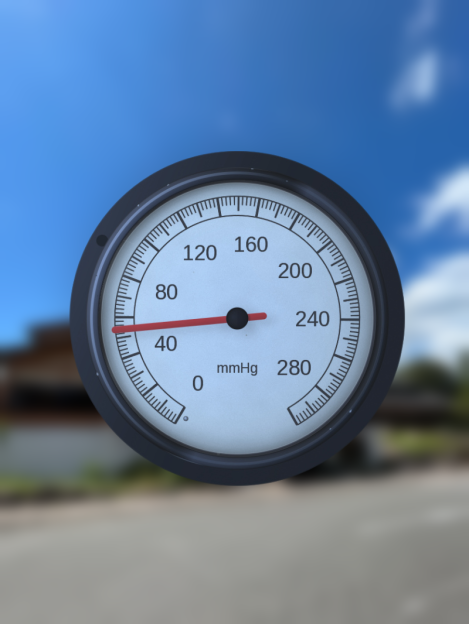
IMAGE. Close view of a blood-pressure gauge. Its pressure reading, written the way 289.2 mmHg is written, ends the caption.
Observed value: 54 mmHg
